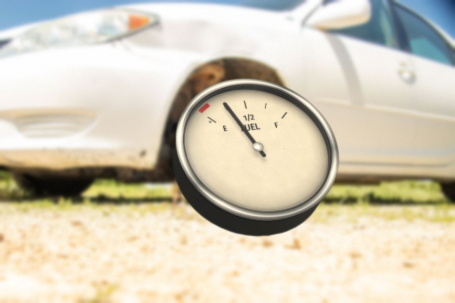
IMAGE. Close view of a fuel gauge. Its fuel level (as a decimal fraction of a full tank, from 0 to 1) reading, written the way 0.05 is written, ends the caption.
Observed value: 0.25
